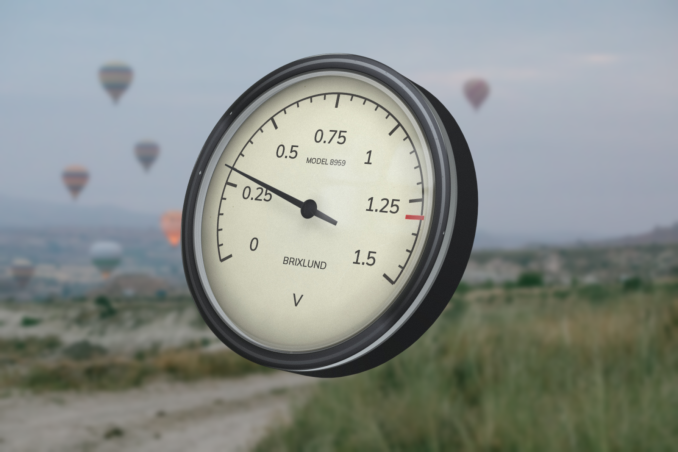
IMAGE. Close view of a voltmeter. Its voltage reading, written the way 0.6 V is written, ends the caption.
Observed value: 0.3 V
